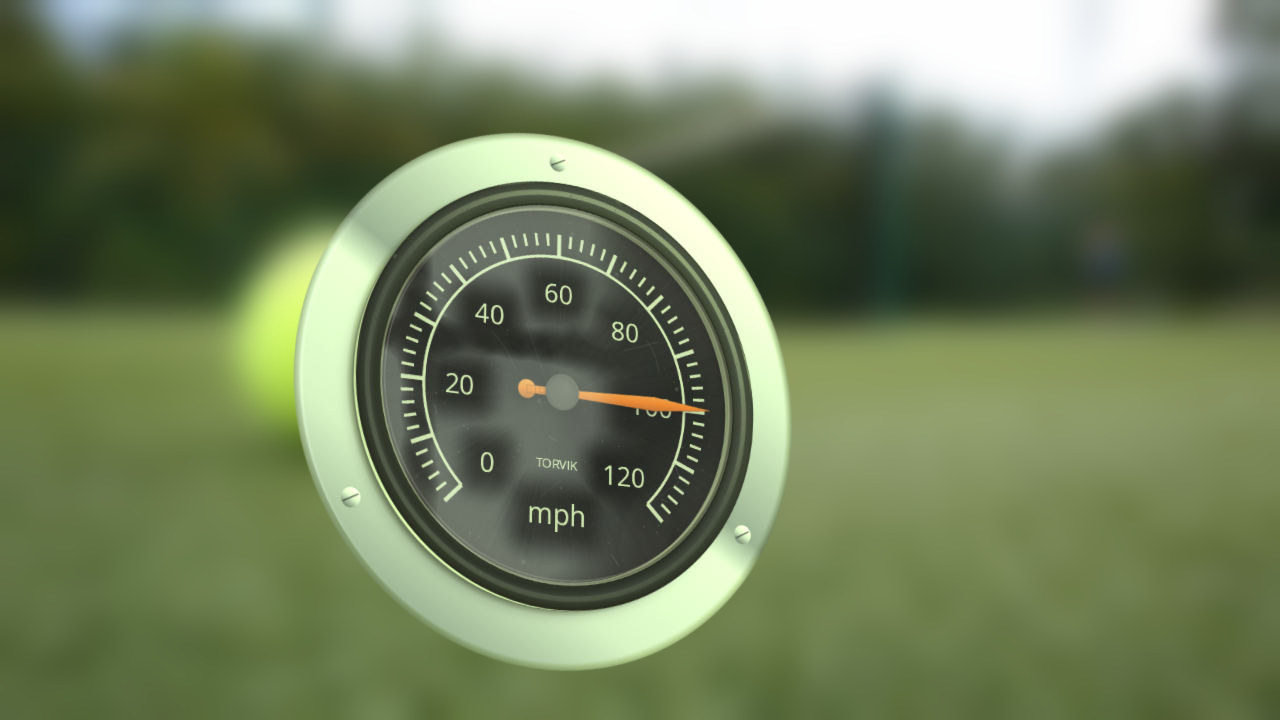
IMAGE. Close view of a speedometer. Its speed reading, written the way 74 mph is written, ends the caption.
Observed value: 100 mph
